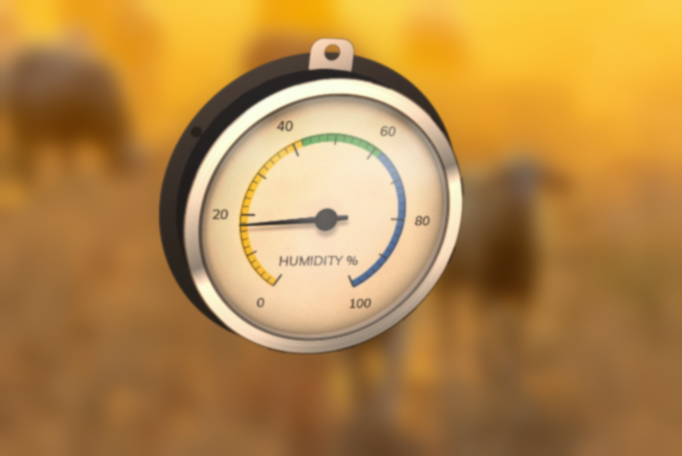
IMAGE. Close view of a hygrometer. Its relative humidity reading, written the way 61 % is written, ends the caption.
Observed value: 18 %
